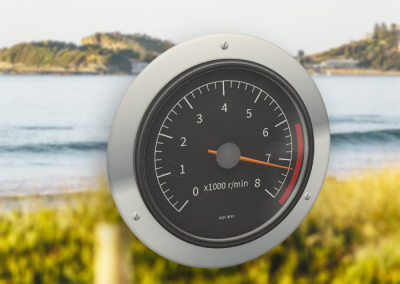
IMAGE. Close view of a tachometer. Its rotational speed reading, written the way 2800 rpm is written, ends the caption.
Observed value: 7200 rpm
